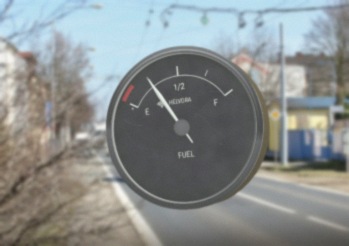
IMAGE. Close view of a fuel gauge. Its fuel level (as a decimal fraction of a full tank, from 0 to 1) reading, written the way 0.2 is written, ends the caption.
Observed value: 0.25
